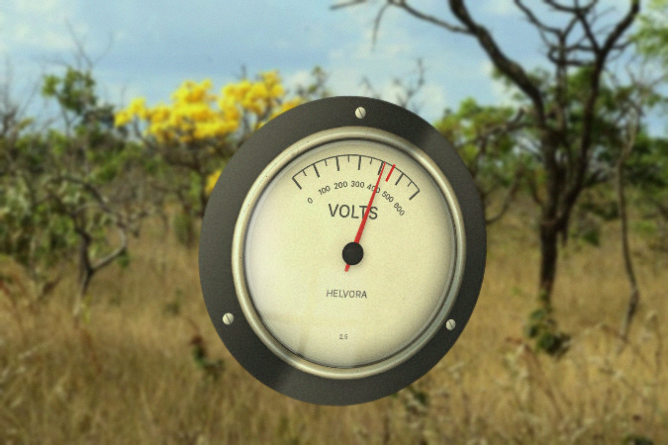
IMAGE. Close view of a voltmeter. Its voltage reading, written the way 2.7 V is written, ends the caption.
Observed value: 400 V
